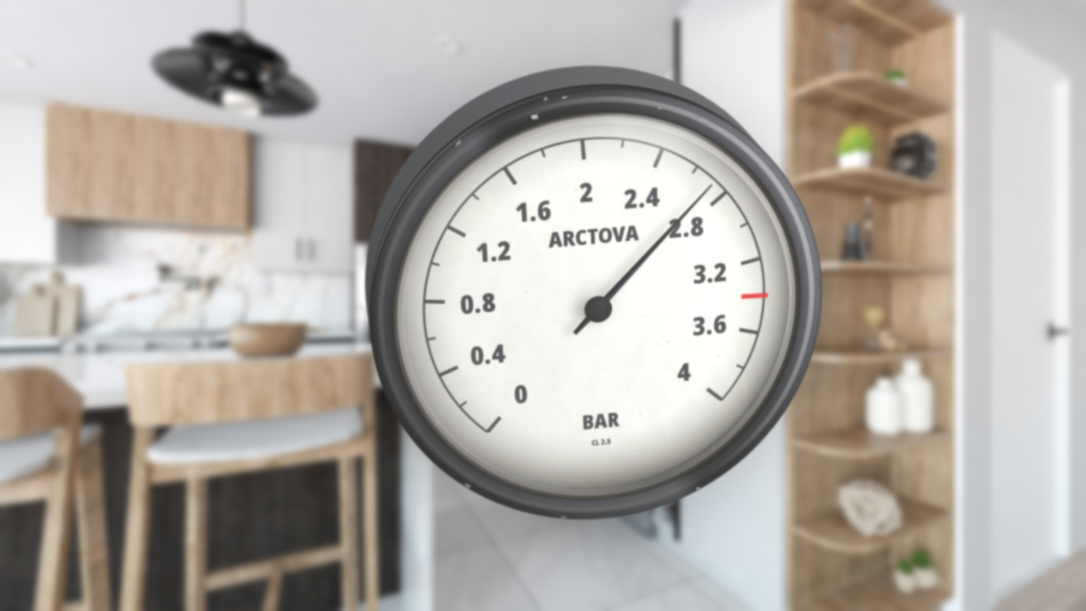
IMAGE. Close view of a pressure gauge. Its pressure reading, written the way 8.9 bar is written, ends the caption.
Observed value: 2.7 bar
